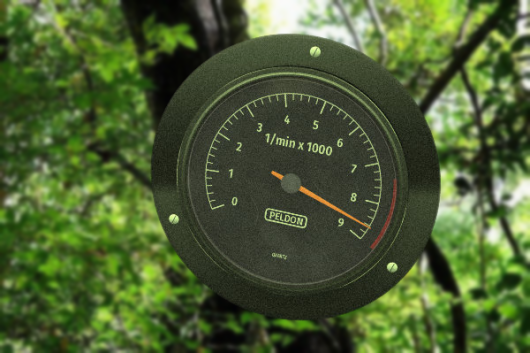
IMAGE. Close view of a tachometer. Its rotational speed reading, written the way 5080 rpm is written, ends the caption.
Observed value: 8600 rpm
